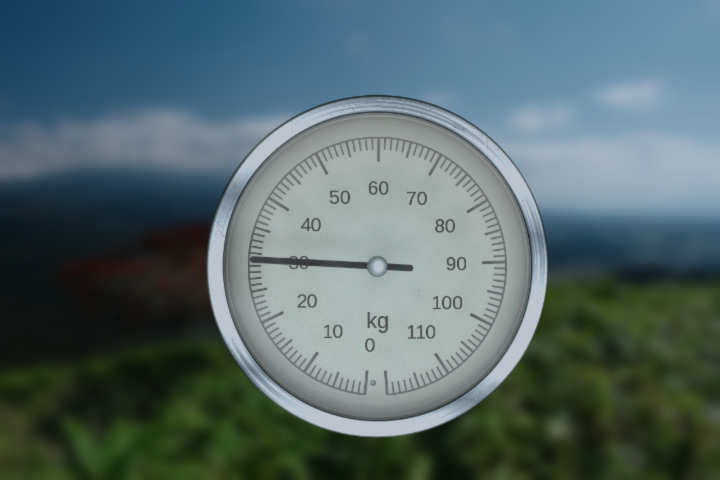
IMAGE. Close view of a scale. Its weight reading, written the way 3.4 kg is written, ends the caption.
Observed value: 30 kg
